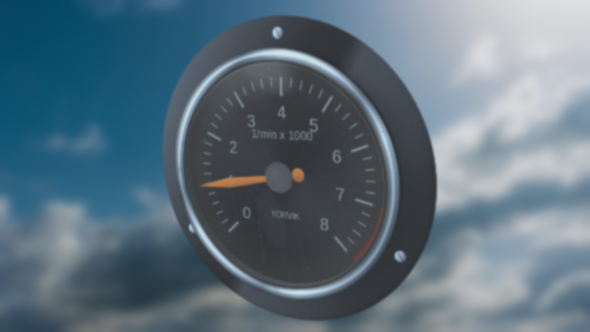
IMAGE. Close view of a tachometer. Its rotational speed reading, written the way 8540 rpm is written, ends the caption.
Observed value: 1000 rpm
